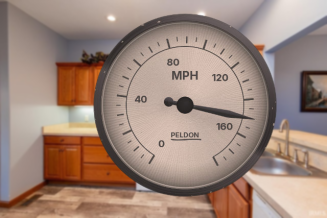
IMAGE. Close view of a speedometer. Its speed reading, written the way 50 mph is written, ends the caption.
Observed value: 150 mph
